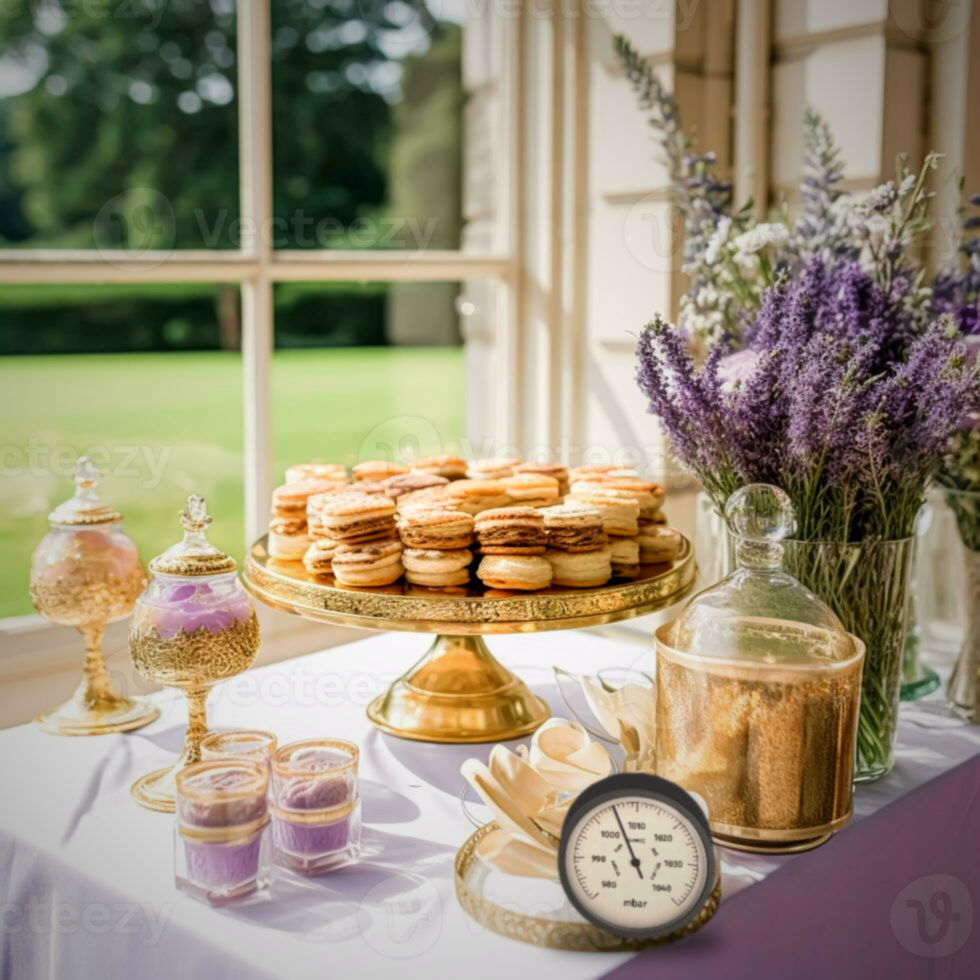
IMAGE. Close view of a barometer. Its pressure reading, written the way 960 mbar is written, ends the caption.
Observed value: 1005 mbar
